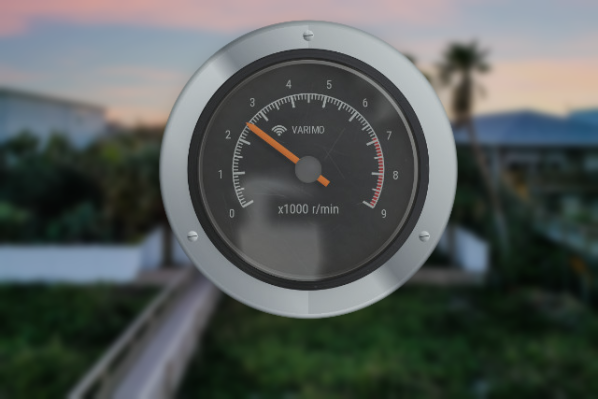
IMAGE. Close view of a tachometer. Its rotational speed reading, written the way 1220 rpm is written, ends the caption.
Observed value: 2500 rpm
